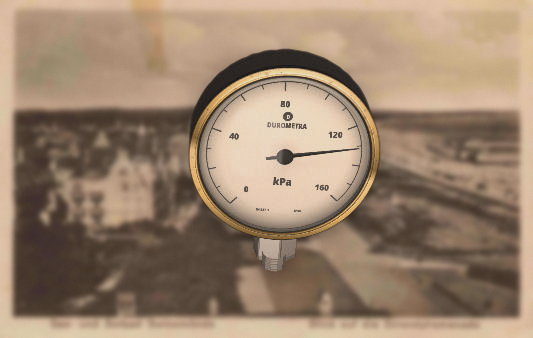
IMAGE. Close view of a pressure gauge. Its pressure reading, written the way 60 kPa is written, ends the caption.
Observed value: 130 kPa
